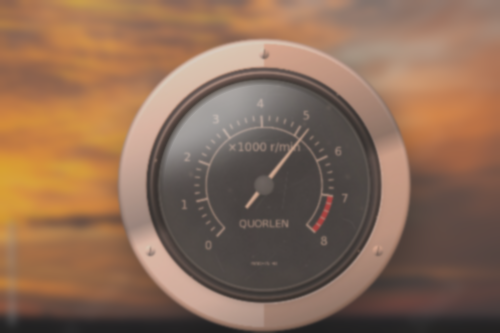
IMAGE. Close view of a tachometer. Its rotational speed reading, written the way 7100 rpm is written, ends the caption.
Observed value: 5200 rpm
